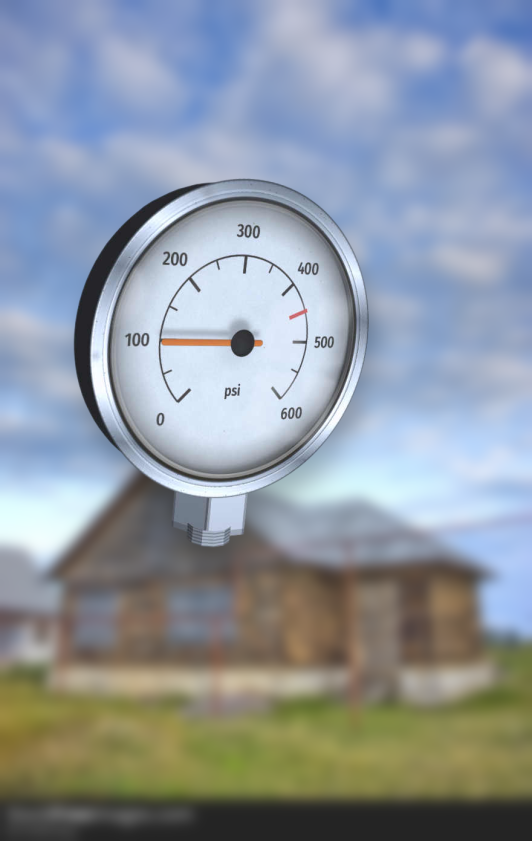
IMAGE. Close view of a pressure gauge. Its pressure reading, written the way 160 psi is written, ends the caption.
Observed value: 100 psi
